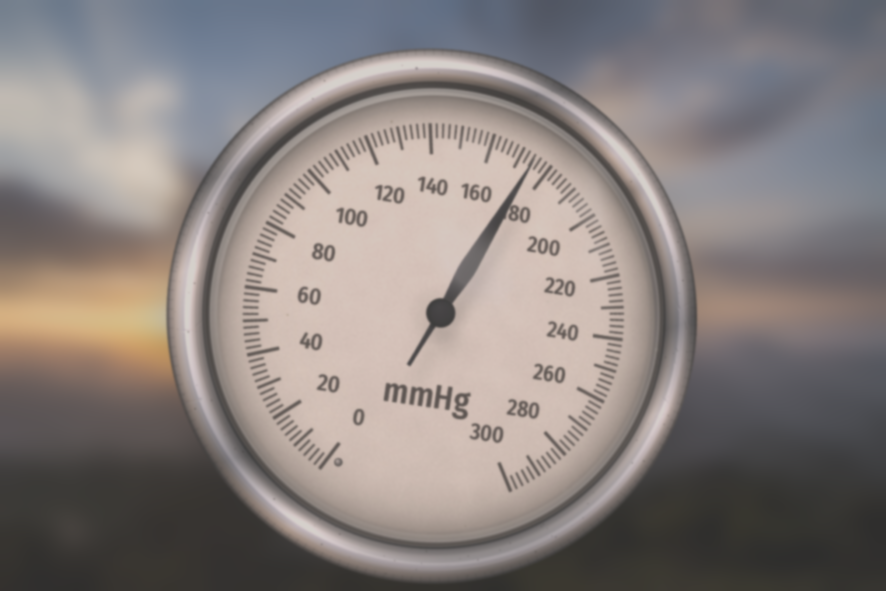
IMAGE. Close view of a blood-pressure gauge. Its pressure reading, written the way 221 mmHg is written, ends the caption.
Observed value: 174 mmHg
